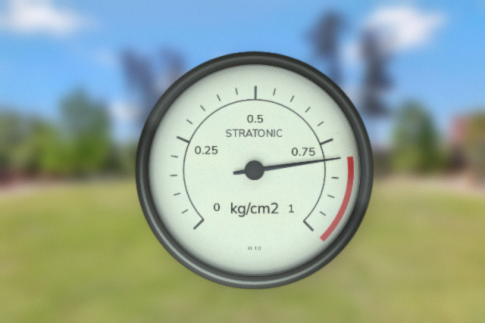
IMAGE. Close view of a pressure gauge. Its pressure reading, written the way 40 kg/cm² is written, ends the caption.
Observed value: 0.8 kg/cm²
